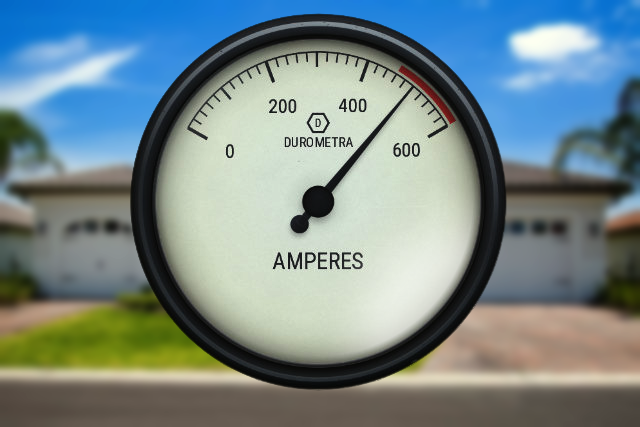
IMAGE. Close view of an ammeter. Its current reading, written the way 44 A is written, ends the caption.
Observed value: 500 A
